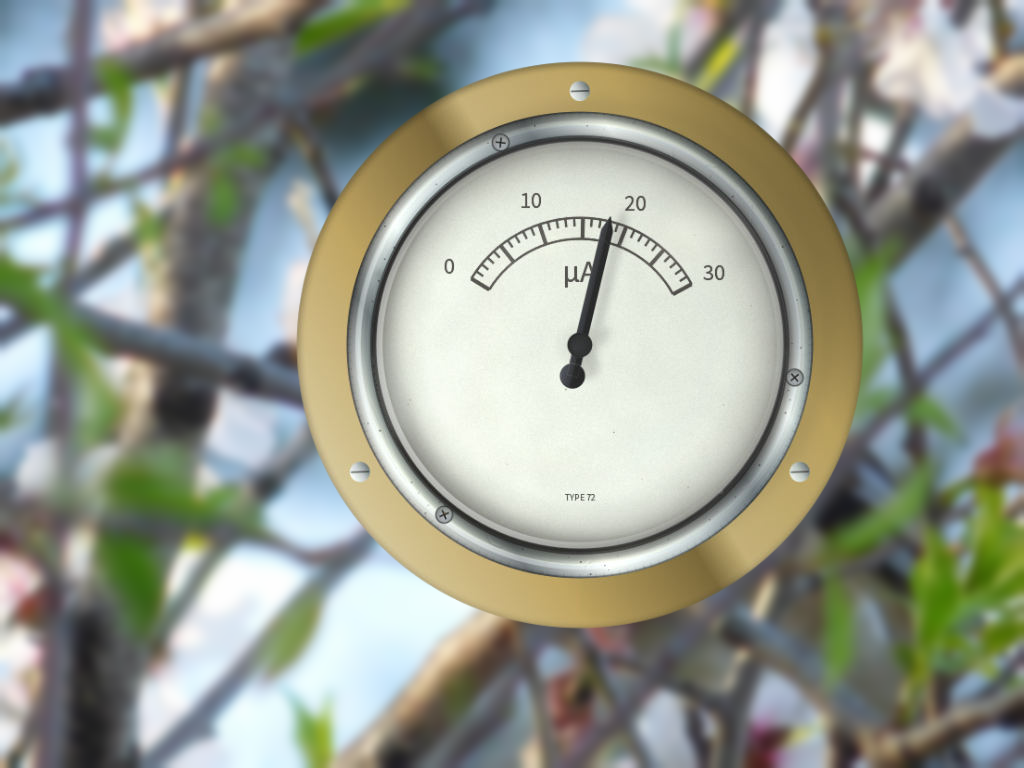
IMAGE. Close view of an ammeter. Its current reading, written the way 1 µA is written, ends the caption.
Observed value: 18 µA
